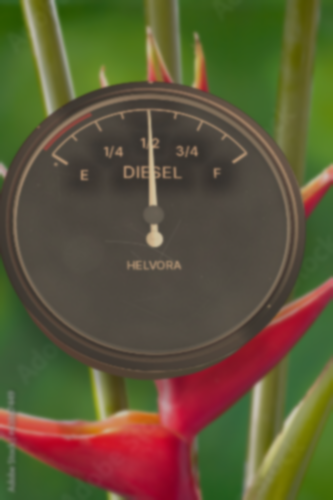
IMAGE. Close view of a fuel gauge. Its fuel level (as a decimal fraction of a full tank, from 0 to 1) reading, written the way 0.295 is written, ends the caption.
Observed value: 0.5
